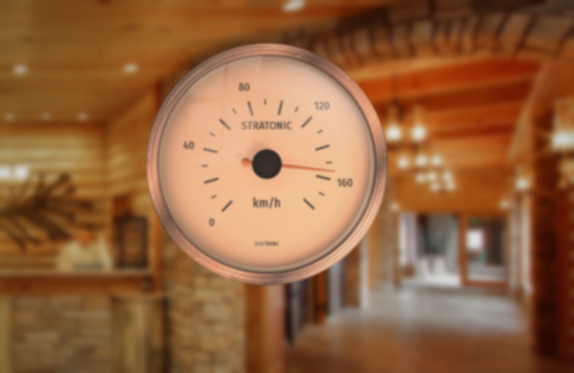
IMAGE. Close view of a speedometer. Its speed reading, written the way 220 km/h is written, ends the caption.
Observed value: 155 km/h
